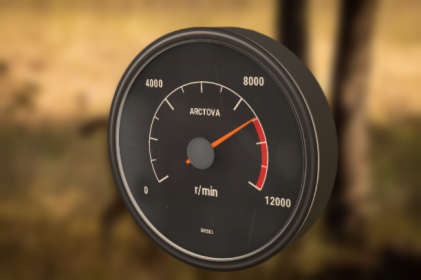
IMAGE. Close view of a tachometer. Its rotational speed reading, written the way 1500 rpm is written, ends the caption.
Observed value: 9000 rpm
